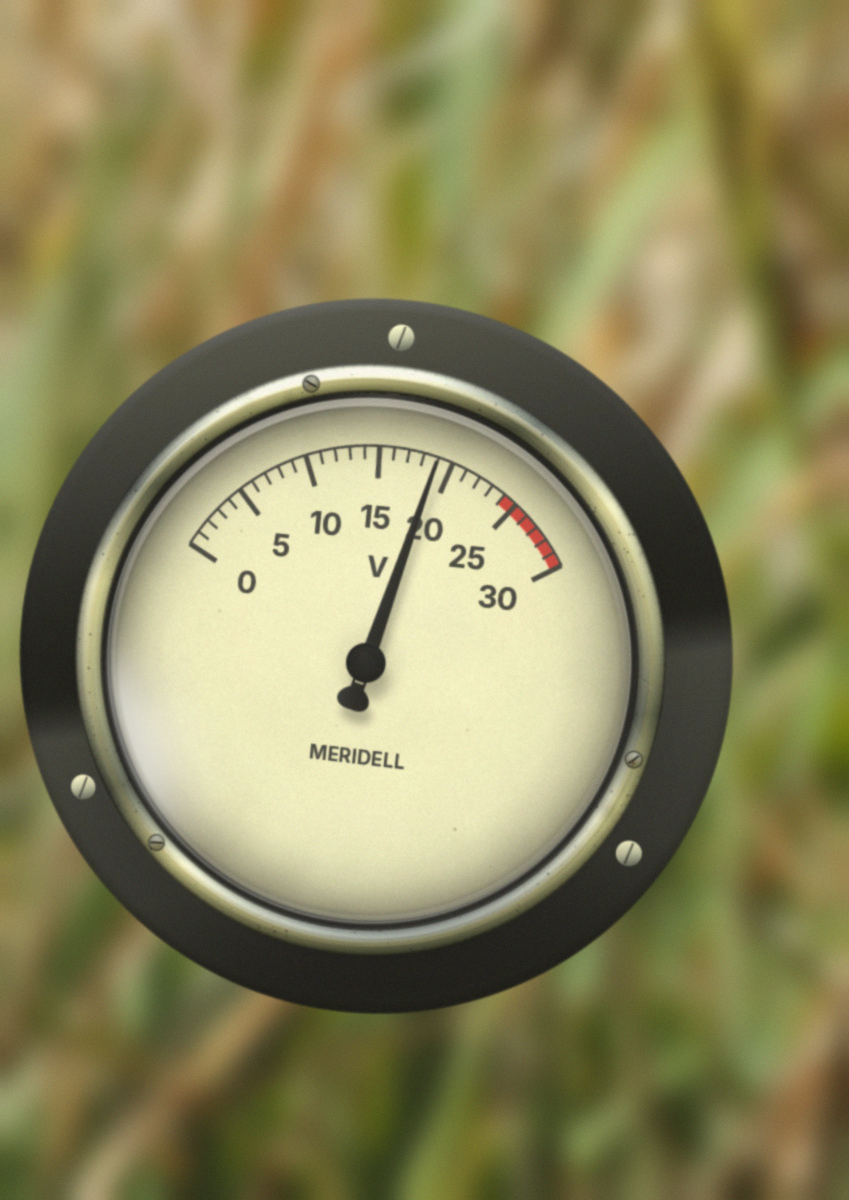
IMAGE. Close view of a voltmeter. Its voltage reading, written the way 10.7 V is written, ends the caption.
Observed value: 19 V
